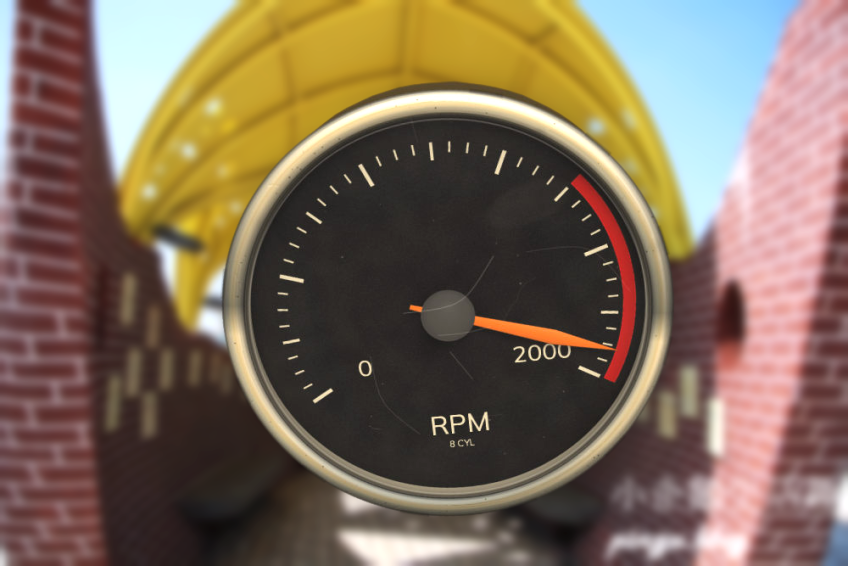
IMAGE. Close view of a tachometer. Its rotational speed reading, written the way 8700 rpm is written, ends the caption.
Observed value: 1900 rpm
